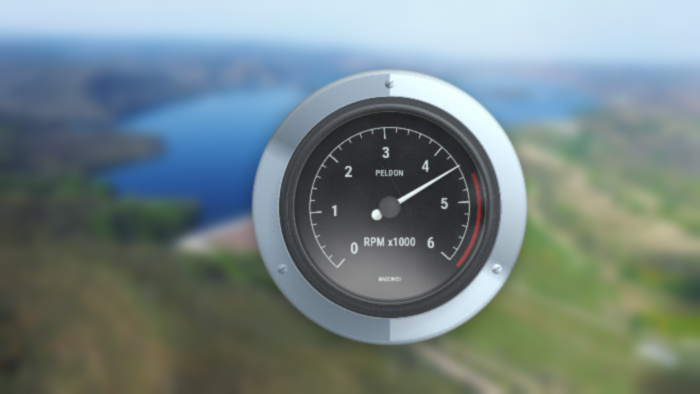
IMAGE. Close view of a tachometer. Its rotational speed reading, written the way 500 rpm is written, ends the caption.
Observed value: 4400 rpm
